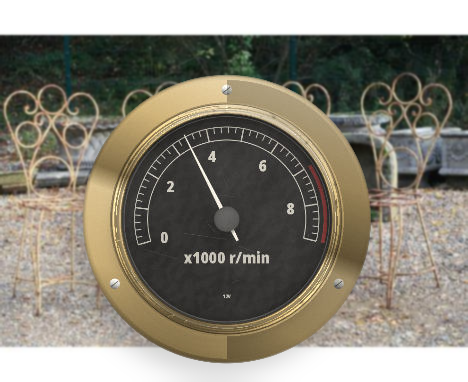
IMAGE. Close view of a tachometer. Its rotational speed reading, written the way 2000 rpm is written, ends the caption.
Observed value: 3400 rpm
